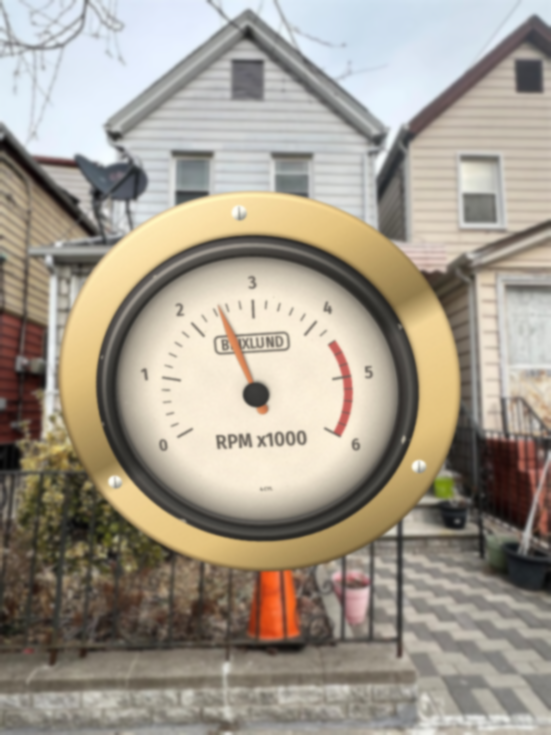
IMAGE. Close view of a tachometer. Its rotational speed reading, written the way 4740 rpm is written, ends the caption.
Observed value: 2500 rpm
